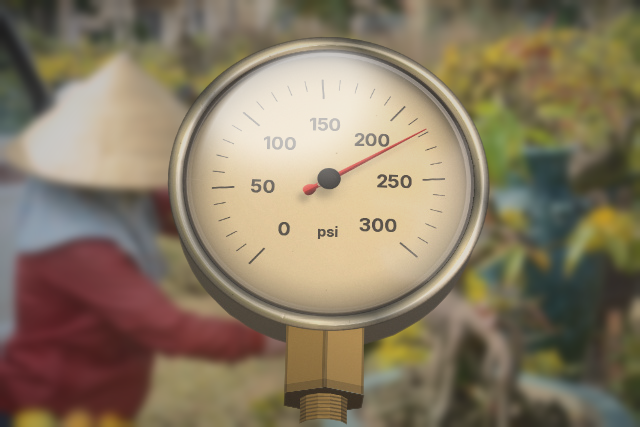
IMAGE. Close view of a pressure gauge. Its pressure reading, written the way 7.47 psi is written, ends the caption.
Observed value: 220 psi
